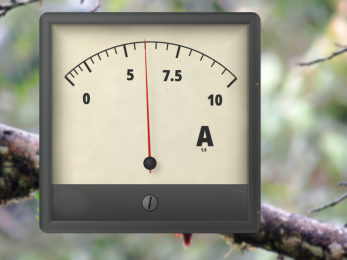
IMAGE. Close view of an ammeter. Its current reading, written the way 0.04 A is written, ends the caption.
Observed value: 6 A
